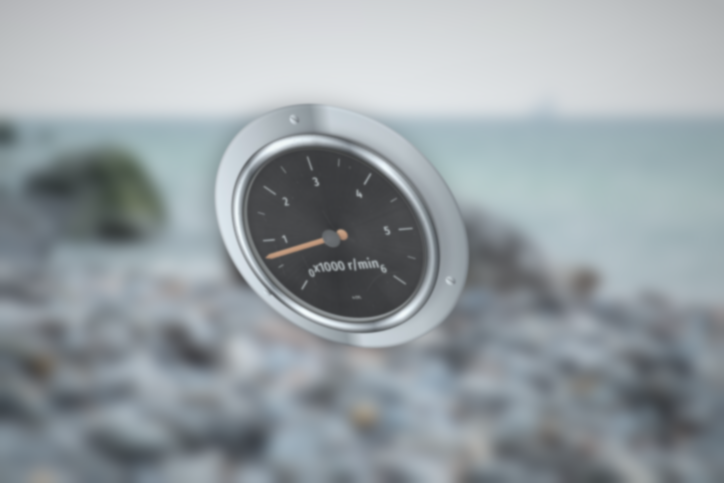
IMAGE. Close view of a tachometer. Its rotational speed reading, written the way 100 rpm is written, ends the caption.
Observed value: 750 rpm
